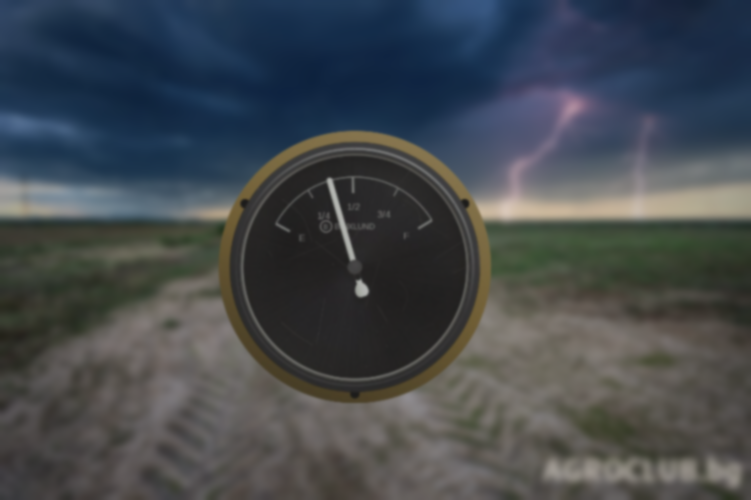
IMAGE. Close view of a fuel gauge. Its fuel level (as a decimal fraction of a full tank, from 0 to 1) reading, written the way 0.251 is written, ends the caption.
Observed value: 0.375
